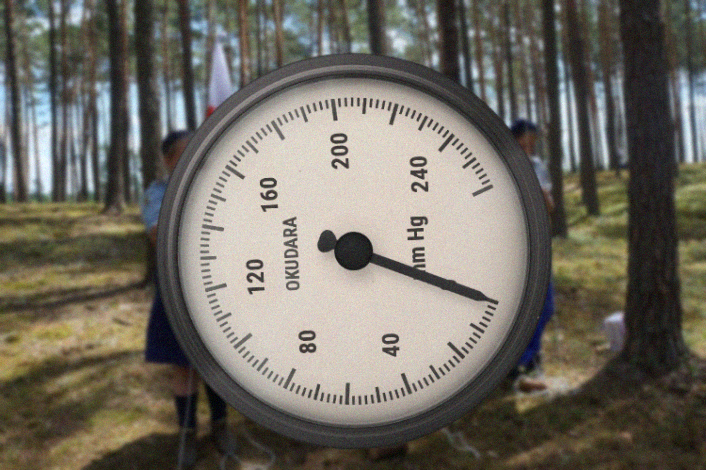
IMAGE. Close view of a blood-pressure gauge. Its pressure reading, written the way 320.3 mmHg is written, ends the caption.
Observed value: 0 mmHg
